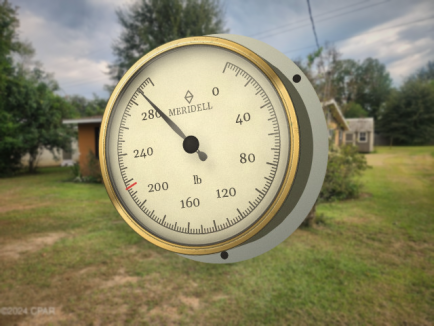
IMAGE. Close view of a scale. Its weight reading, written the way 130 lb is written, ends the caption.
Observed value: 290 lb
